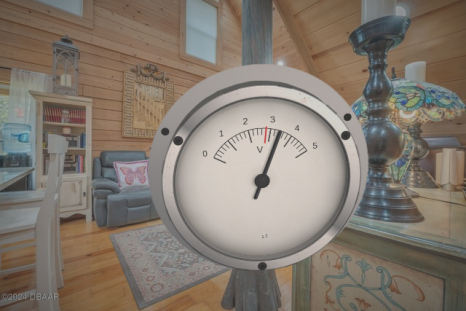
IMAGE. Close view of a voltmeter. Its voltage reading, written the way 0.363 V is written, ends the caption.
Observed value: 3.4 V
